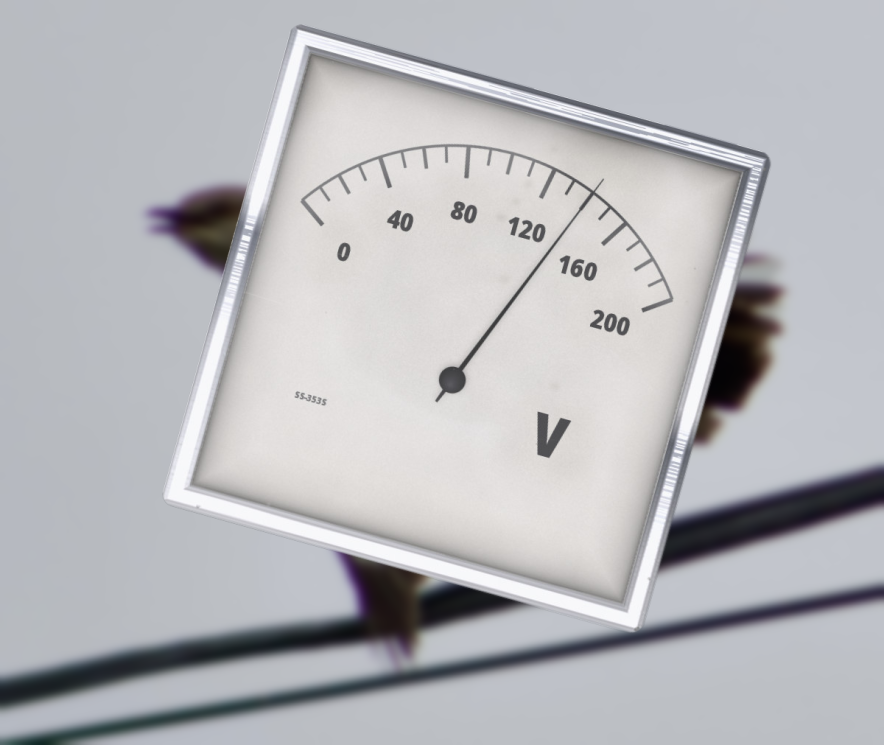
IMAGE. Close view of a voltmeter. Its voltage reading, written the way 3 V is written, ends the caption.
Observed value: 140 V
